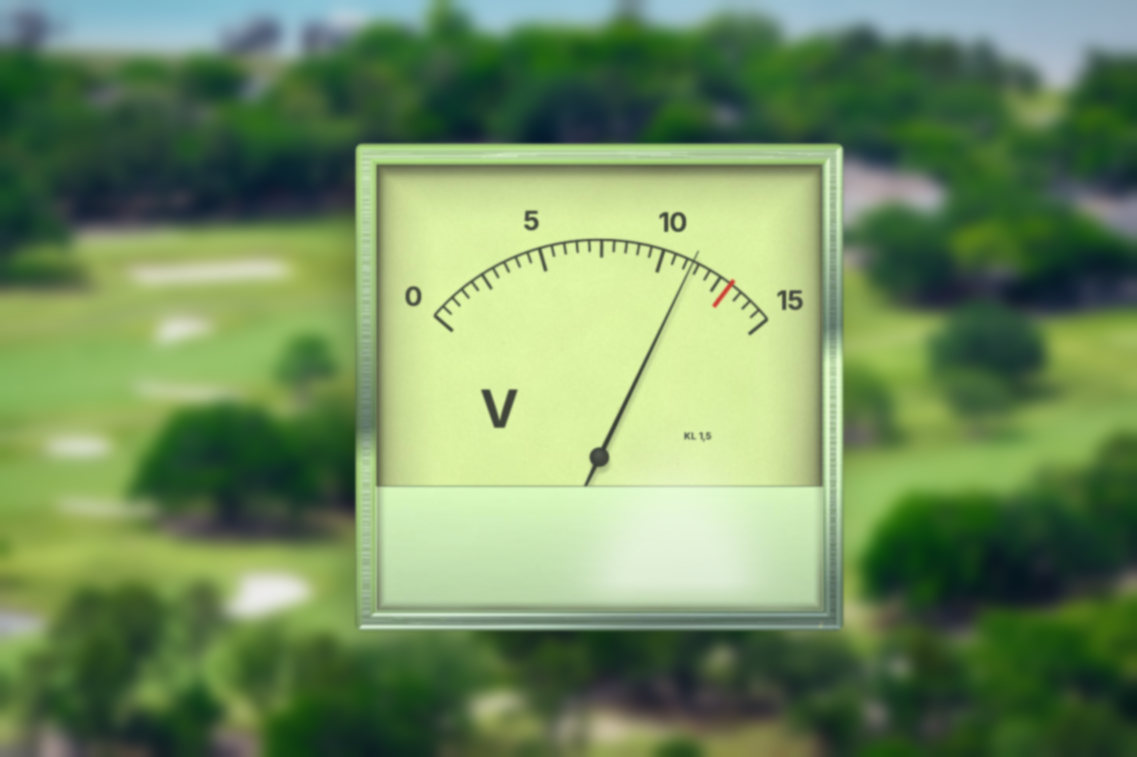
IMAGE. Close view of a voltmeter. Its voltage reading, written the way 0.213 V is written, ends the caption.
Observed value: 11.25 V
